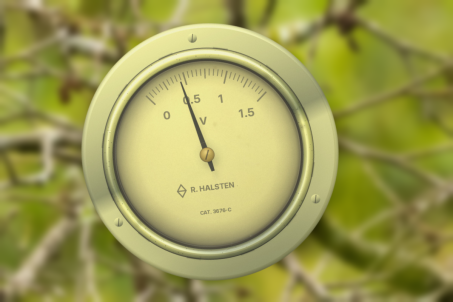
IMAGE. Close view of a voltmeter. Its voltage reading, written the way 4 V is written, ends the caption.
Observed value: 0.45 V
